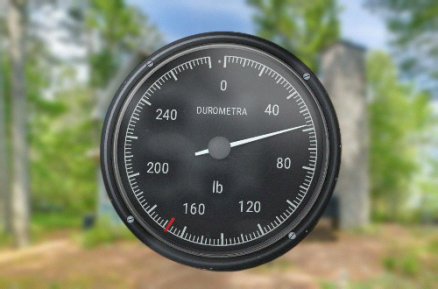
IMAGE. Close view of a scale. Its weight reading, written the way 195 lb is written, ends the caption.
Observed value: 58 lb
